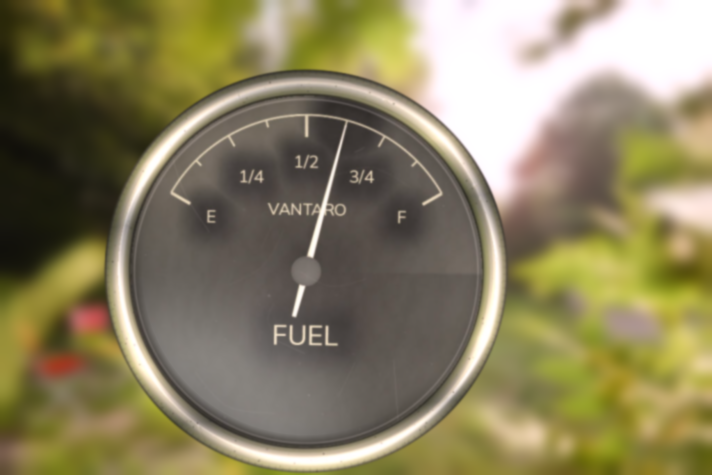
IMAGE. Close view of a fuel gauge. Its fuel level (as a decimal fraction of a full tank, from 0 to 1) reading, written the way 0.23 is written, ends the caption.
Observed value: 0.625
